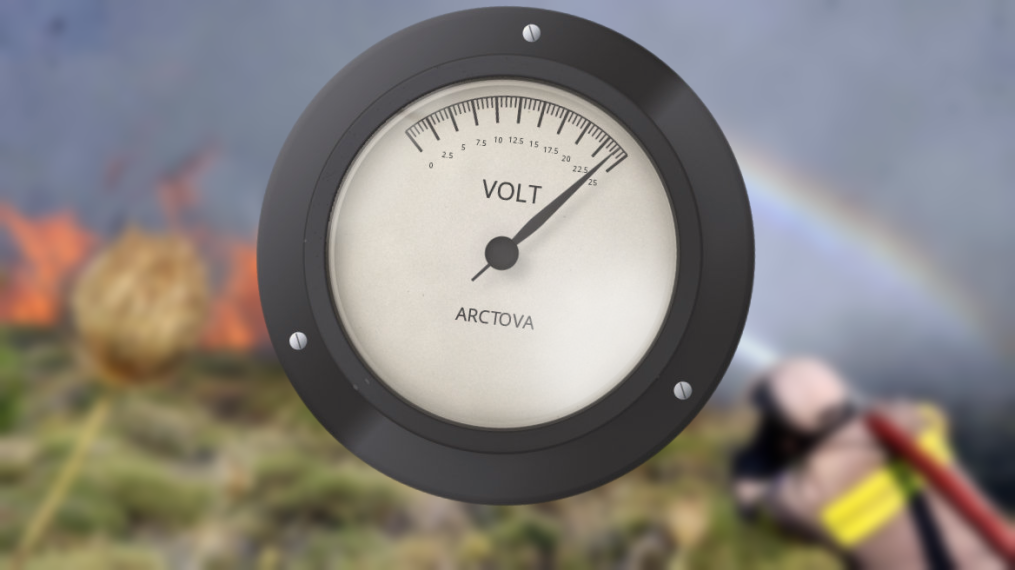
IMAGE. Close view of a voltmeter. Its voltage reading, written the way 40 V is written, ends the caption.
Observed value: 24 V
